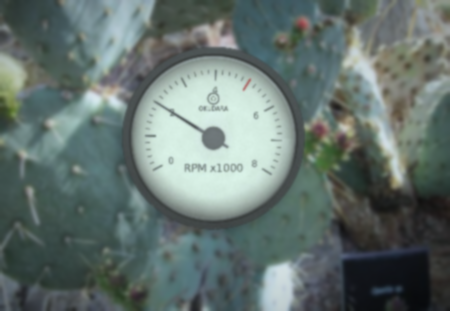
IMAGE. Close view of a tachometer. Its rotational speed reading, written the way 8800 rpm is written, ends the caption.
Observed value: 2000 rpm
